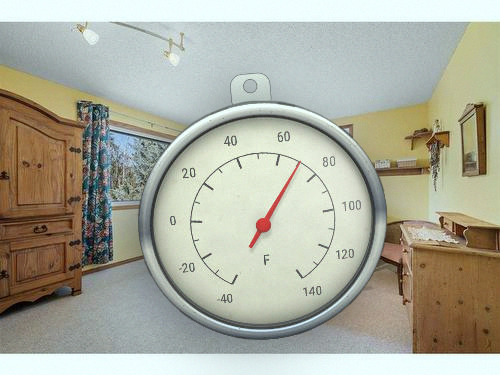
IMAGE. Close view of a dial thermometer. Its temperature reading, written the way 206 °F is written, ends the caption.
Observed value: 70 °F
